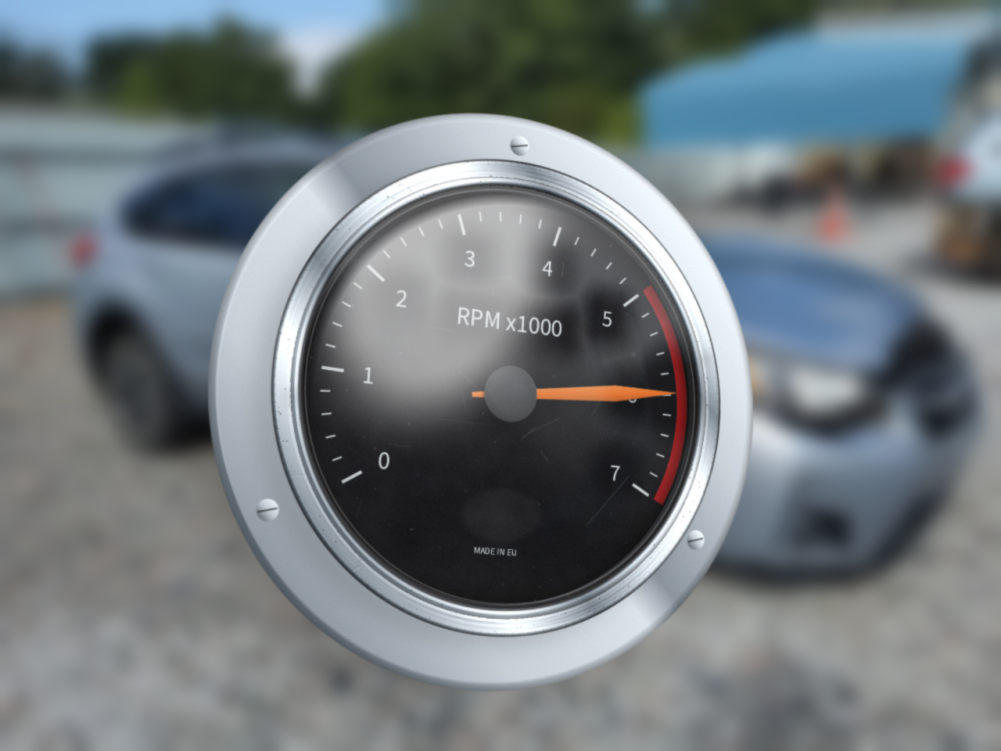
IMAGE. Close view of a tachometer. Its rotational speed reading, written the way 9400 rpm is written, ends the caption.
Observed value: 6000 rpm
